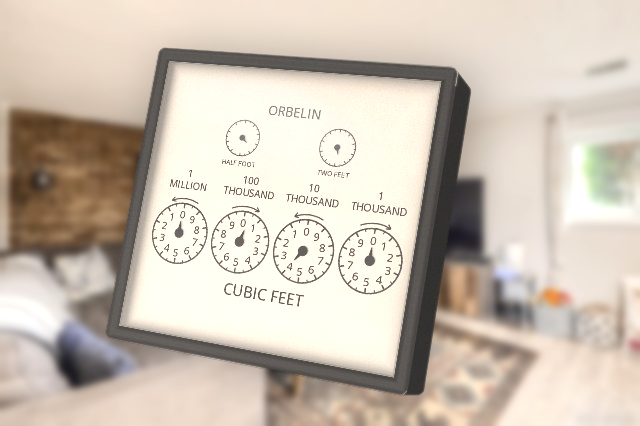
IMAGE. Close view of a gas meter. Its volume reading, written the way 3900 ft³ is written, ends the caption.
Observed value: 4000 ft³
